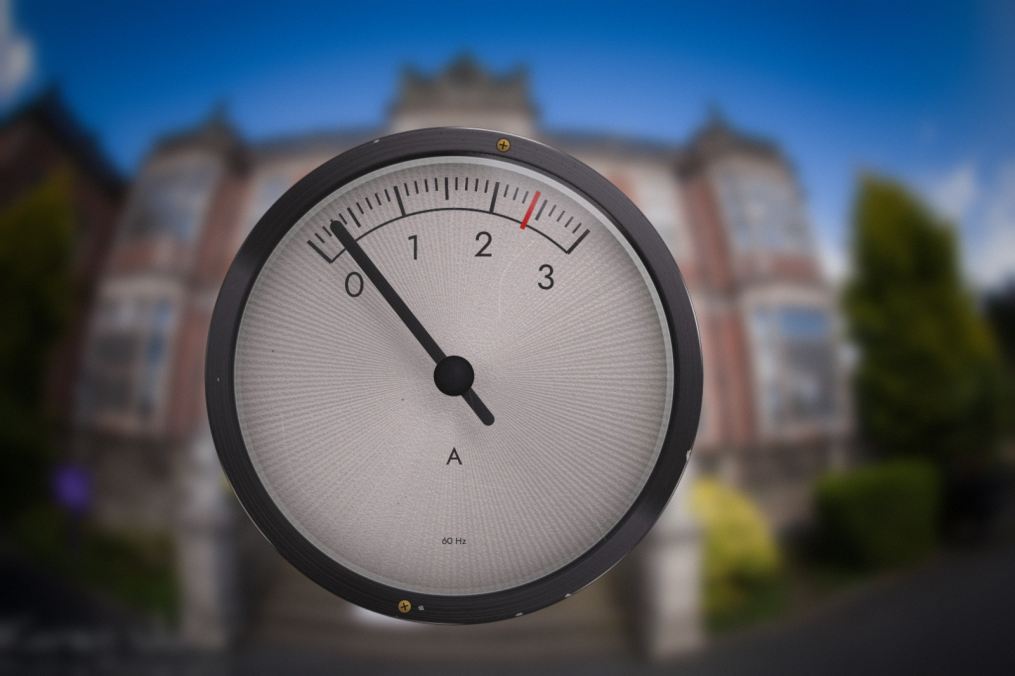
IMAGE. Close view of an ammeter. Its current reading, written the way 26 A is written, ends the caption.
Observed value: 0.3 A
